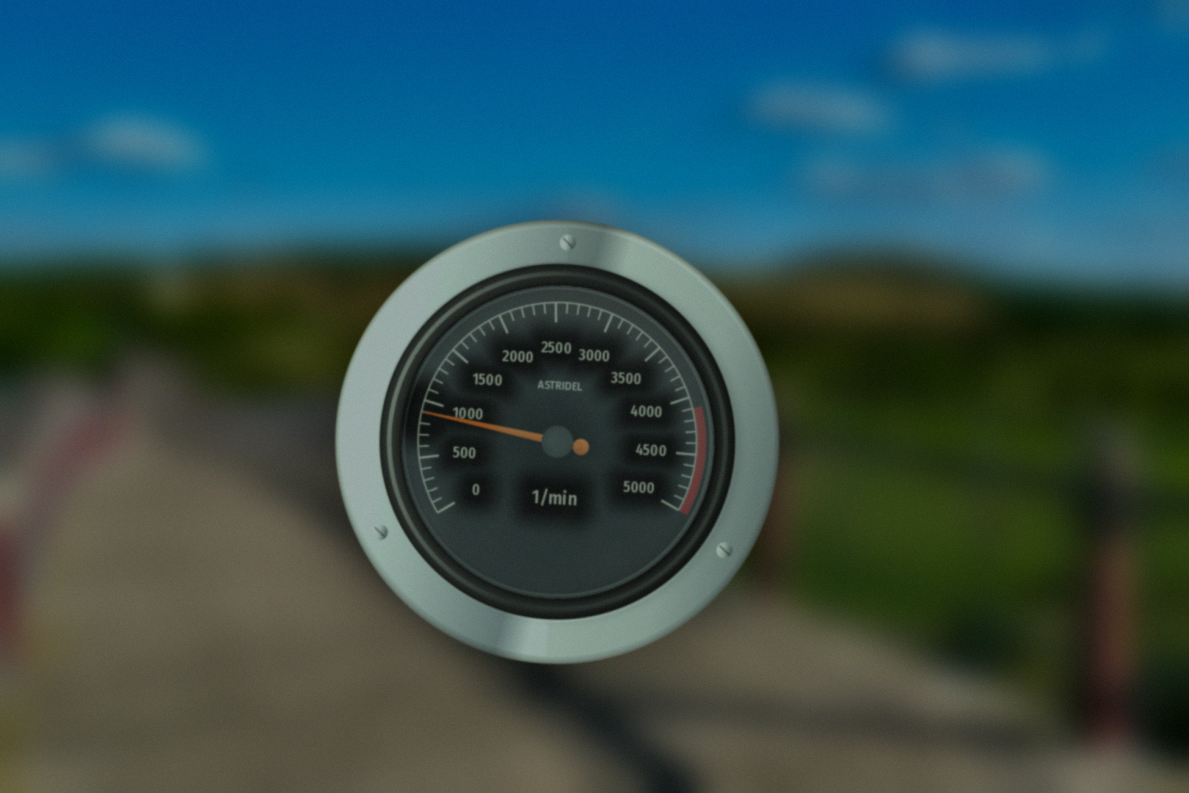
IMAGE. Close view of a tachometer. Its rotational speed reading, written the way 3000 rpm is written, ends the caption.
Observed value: 900 rpm
